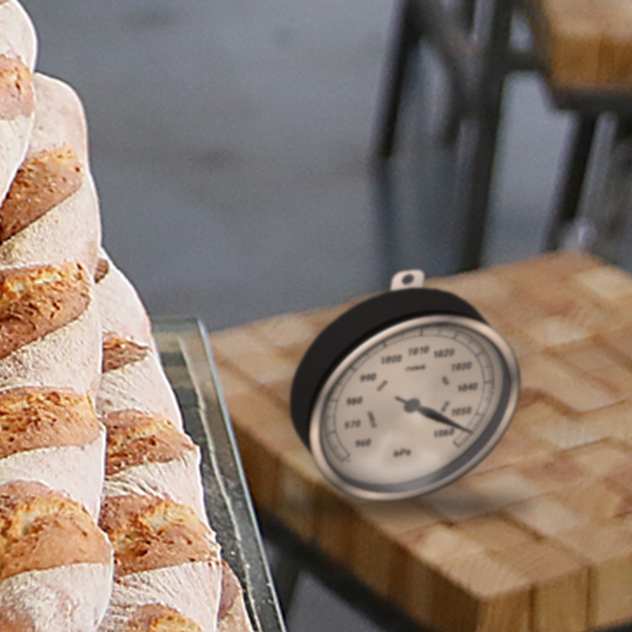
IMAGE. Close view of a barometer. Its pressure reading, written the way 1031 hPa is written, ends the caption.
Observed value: 1055 hPa
